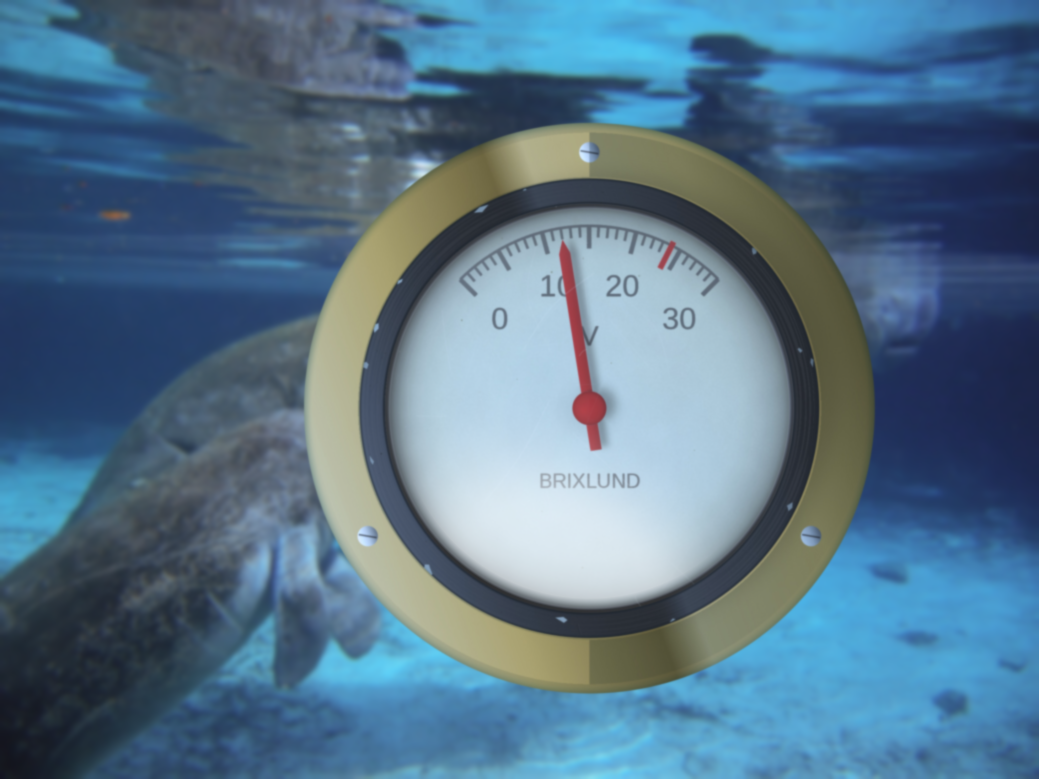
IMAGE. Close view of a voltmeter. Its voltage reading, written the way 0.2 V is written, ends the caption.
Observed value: 12 V
